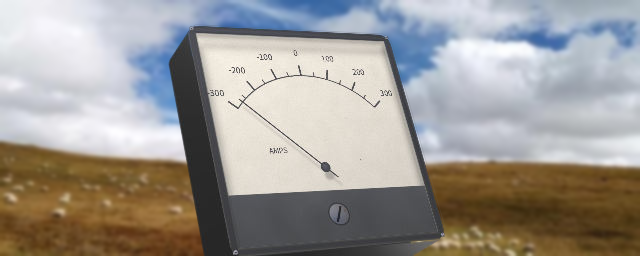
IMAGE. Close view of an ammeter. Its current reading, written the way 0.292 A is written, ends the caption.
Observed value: -275 A
